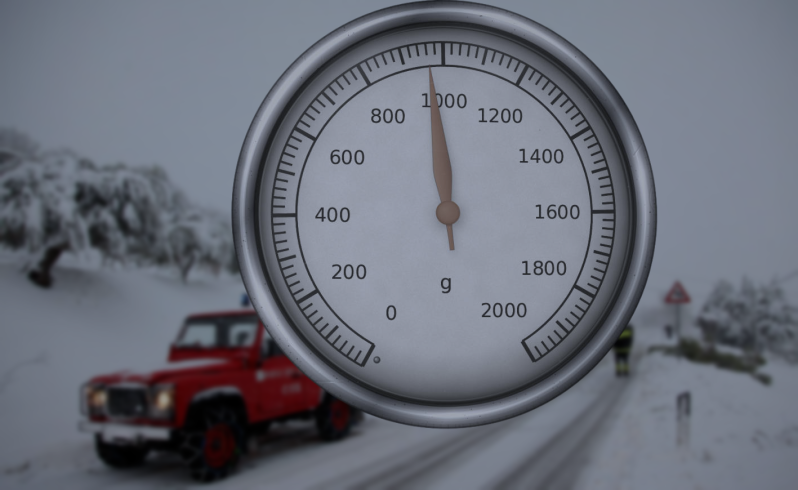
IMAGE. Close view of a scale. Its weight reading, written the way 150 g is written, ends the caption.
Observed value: 960 g
